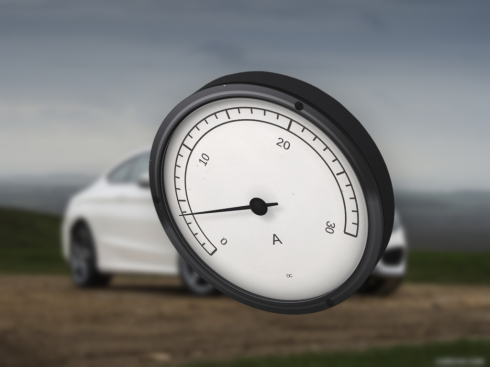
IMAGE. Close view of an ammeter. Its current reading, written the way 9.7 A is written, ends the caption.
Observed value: 4 A
